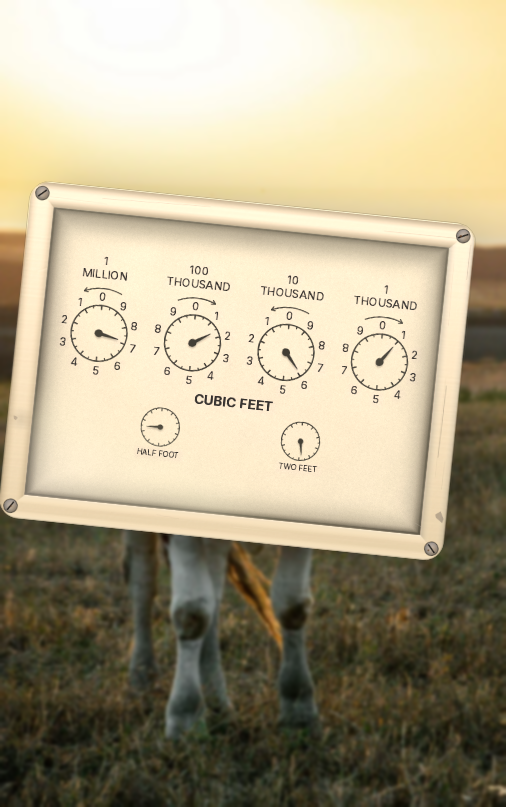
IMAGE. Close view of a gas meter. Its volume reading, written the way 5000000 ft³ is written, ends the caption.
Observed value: 716100 ft³
